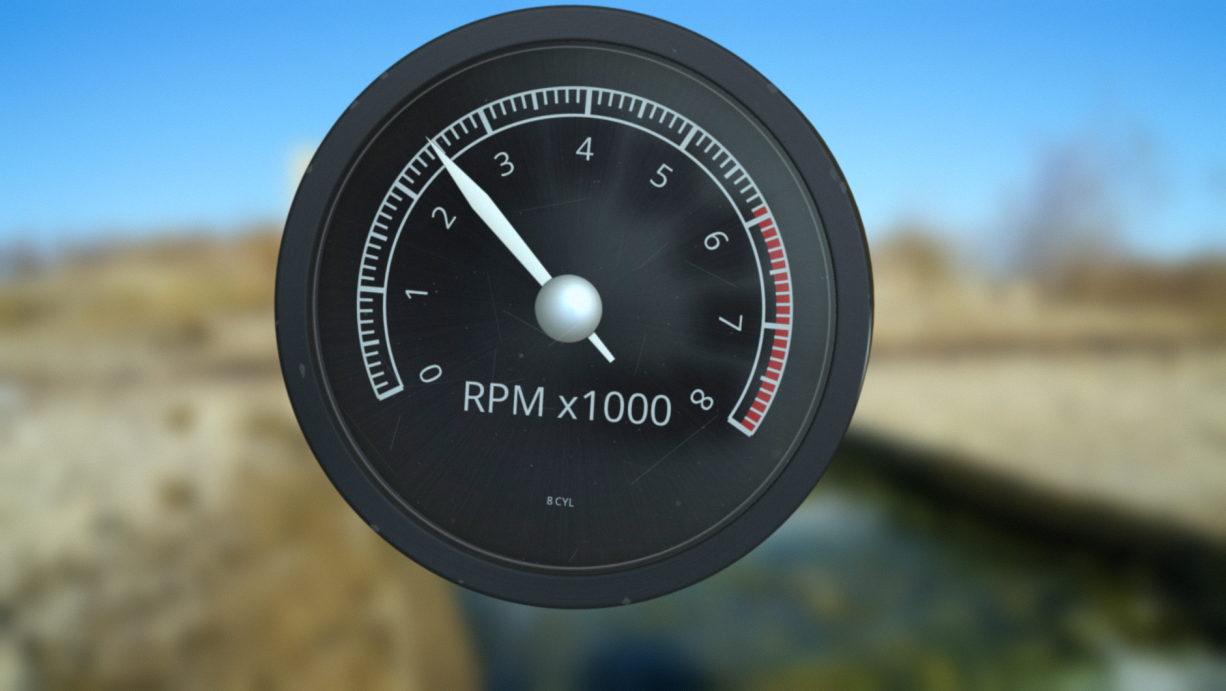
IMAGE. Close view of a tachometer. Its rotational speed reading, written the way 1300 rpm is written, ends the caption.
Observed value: 2500 rpm
